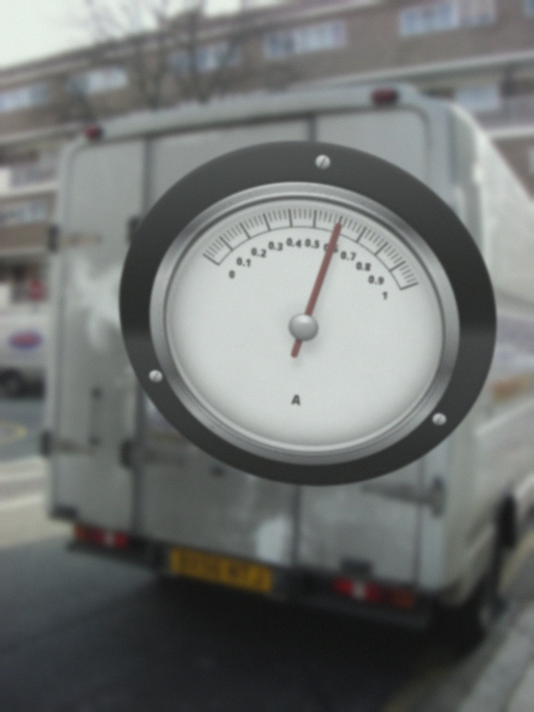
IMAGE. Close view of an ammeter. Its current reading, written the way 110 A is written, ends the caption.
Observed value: 0.6 A
